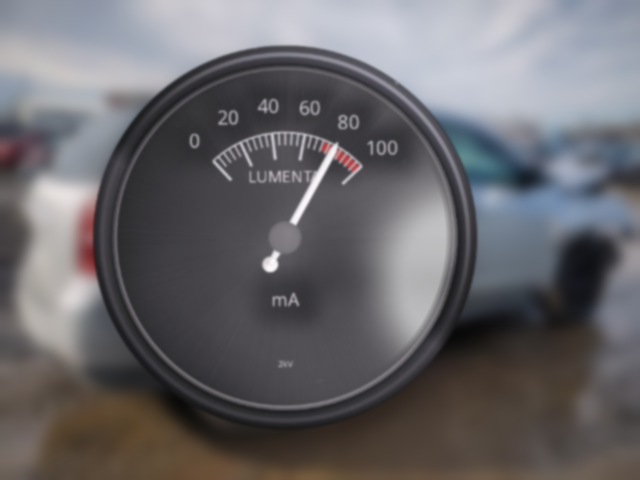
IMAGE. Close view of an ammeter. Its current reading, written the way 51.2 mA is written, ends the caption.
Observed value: 80 mA
